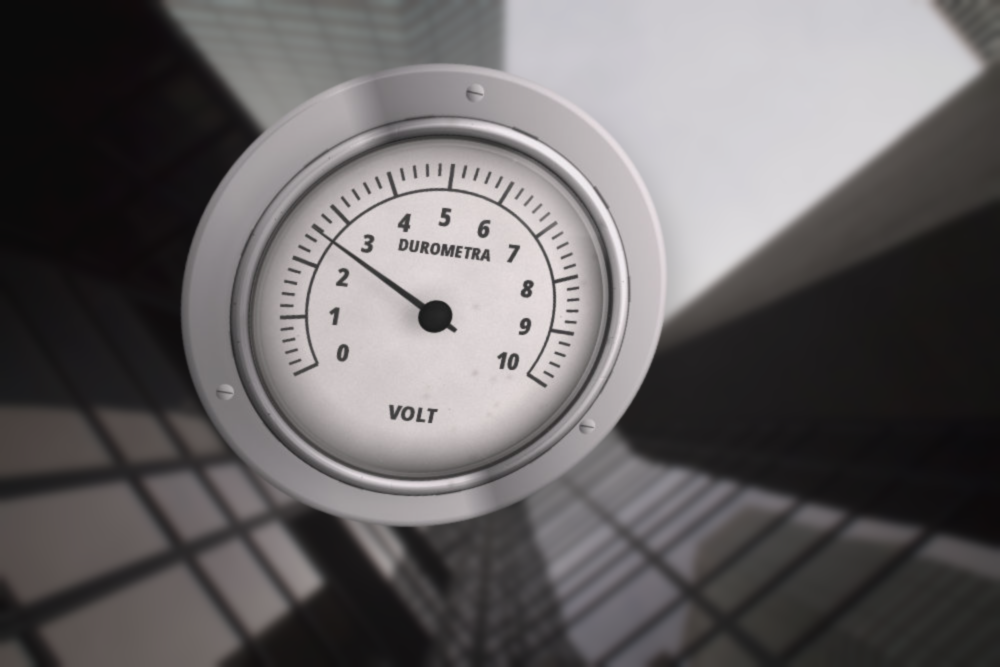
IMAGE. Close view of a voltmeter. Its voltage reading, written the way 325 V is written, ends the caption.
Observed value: 2.6 V
